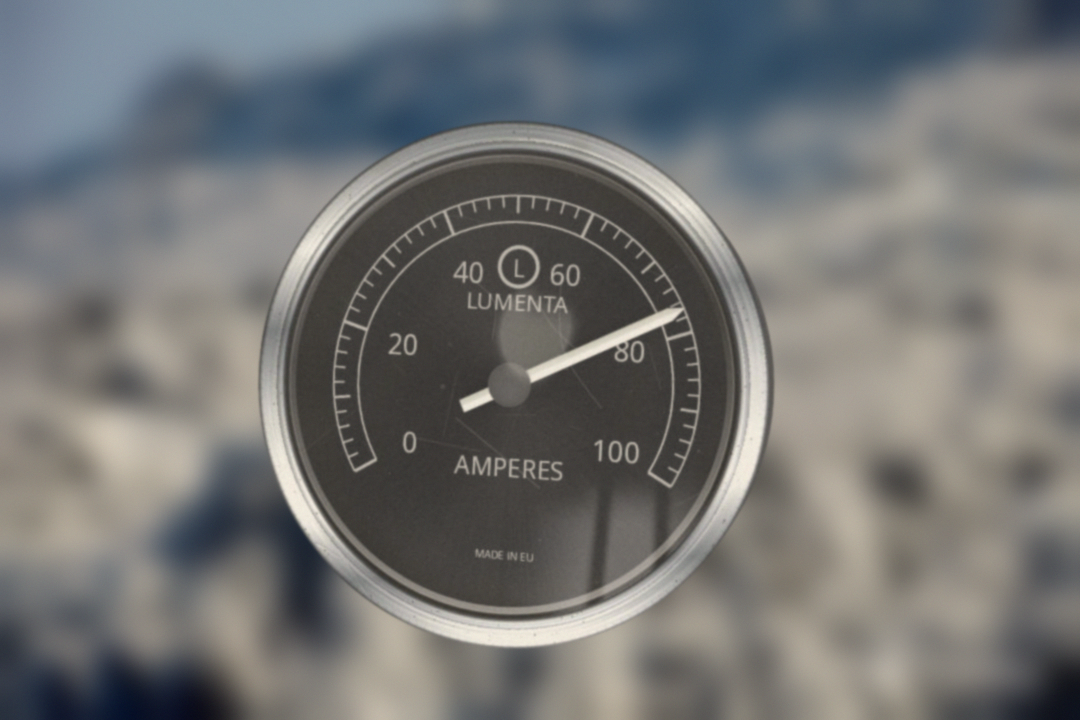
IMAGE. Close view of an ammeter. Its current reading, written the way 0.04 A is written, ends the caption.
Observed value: 77 A
